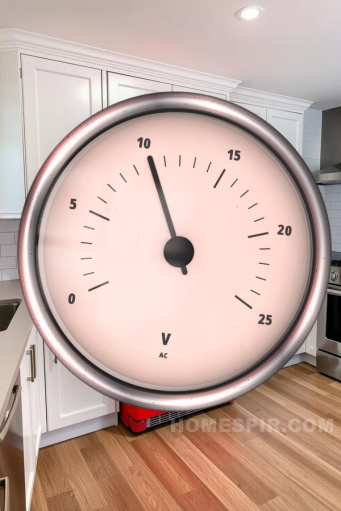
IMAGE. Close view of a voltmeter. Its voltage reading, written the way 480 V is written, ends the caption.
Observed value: 10 V
